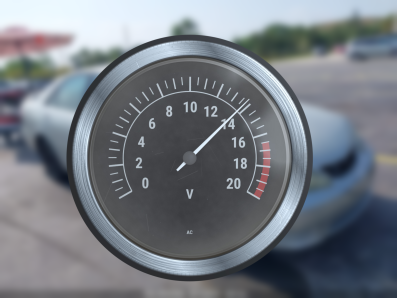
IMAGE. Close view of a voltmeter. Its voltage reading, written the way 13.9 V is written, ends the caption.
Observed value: 13.75 V
